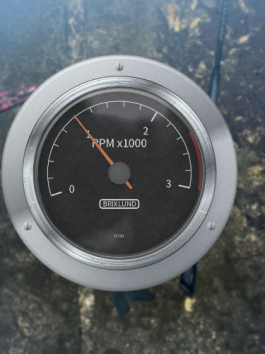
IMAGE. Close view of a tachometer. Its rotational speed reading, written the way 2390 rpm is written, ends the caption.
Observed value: 1000 rpm
